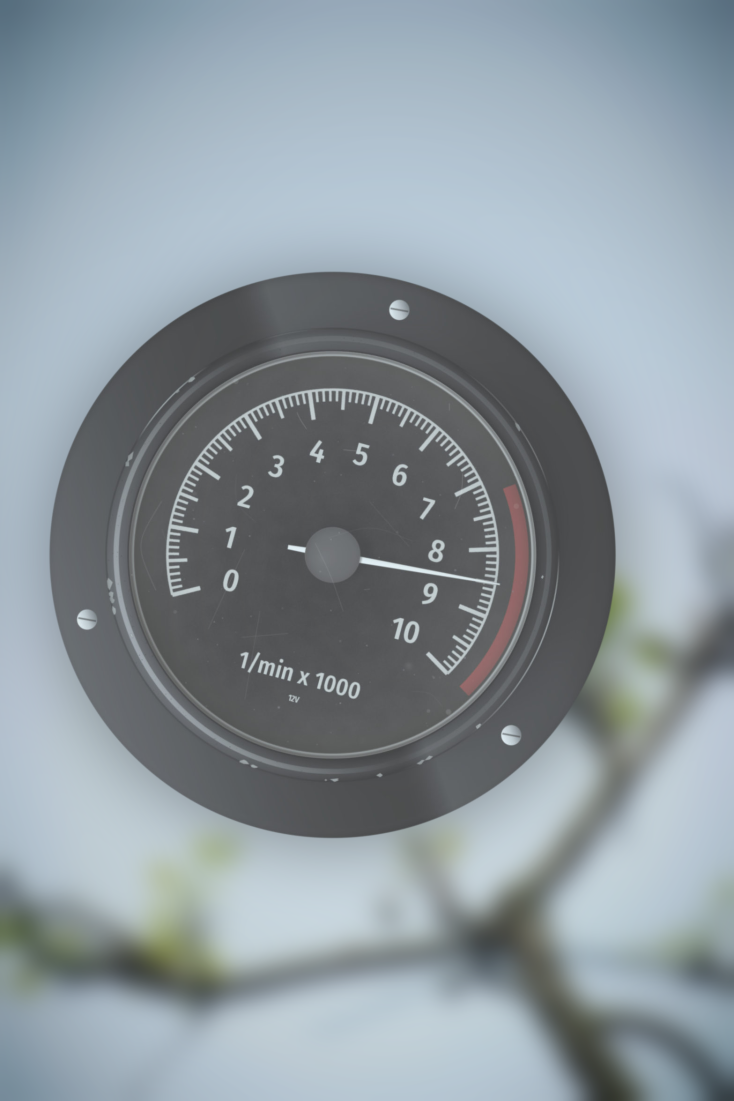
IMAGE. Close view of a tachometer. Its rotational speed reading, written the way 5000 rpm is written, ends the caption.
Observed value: 8500 rpm
